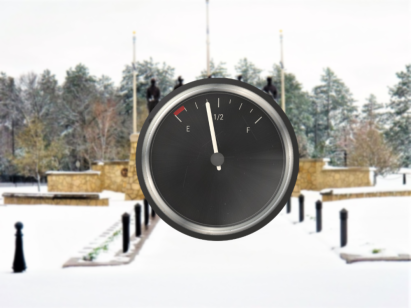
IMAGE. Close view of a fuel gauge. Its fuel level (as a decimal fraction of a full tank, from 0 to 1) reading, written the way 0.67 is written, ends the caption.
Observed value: 0.375
